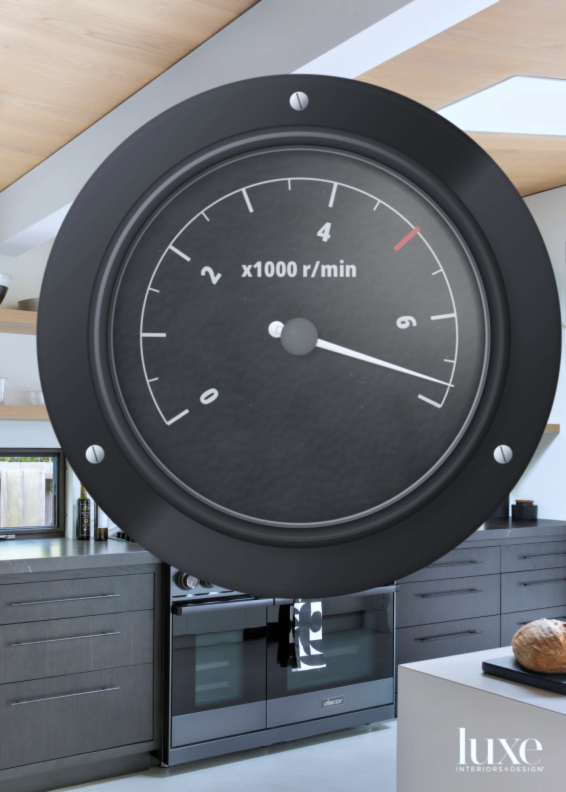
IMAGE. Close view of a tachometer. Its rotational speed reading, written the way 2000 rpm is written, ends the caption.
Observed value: 6750 rpm
